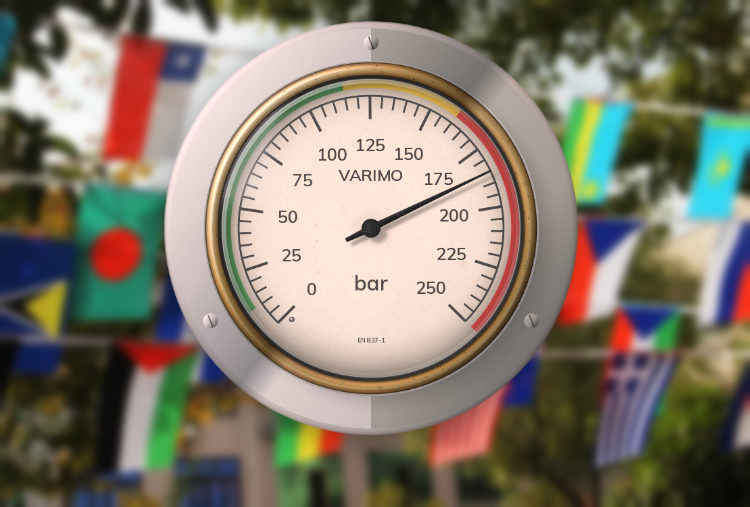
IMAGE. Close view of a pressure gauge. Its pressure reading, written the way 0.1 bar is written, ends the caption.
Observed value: 185 bar
